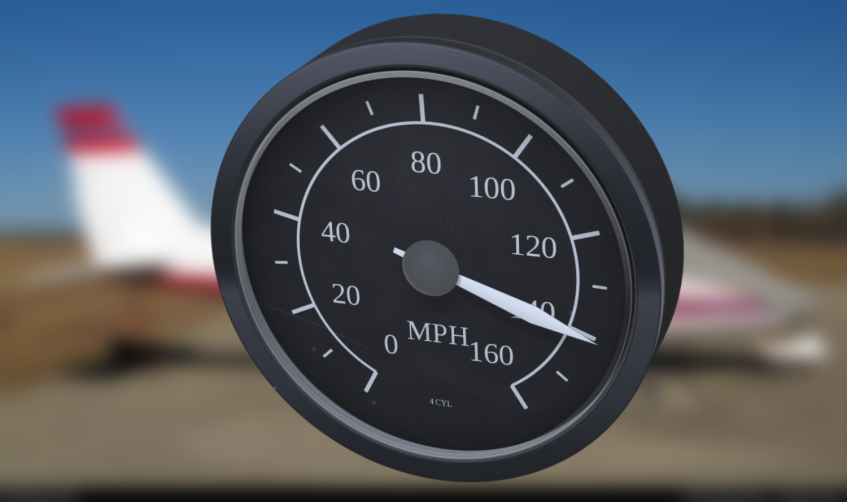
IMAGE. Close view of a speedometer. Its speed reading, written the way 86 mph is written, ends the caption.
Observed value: 140 mph
